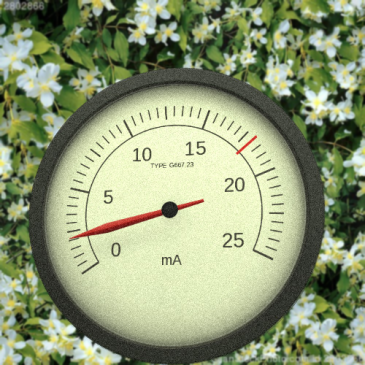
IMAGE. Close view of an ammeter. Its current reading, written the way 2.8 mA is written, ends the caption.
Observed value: 2 mA
